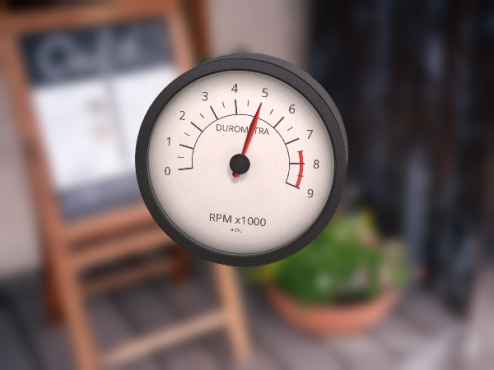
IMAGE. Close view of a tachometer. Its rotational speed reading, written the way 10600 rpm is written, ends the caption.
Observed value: 5000 rpm
